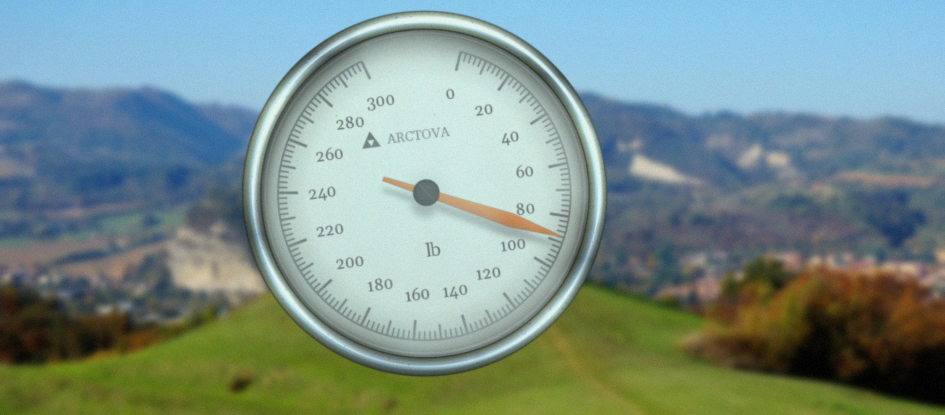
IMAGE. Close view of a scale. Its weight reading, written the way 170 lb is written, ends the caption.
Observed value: 88 lb
